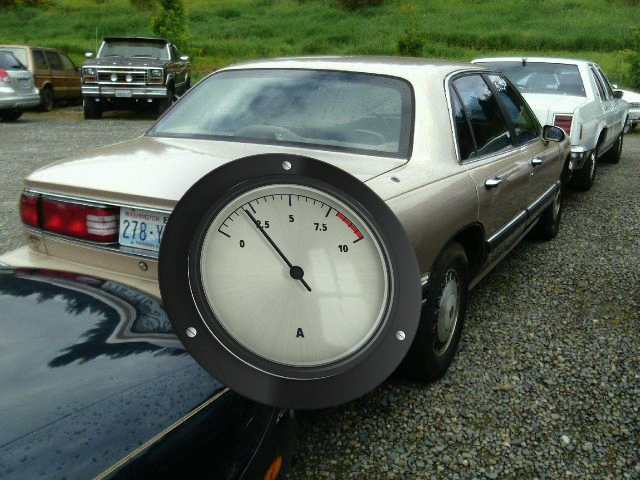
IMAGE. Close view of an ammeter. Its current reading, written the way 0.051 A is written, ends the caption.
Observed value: 2 A
